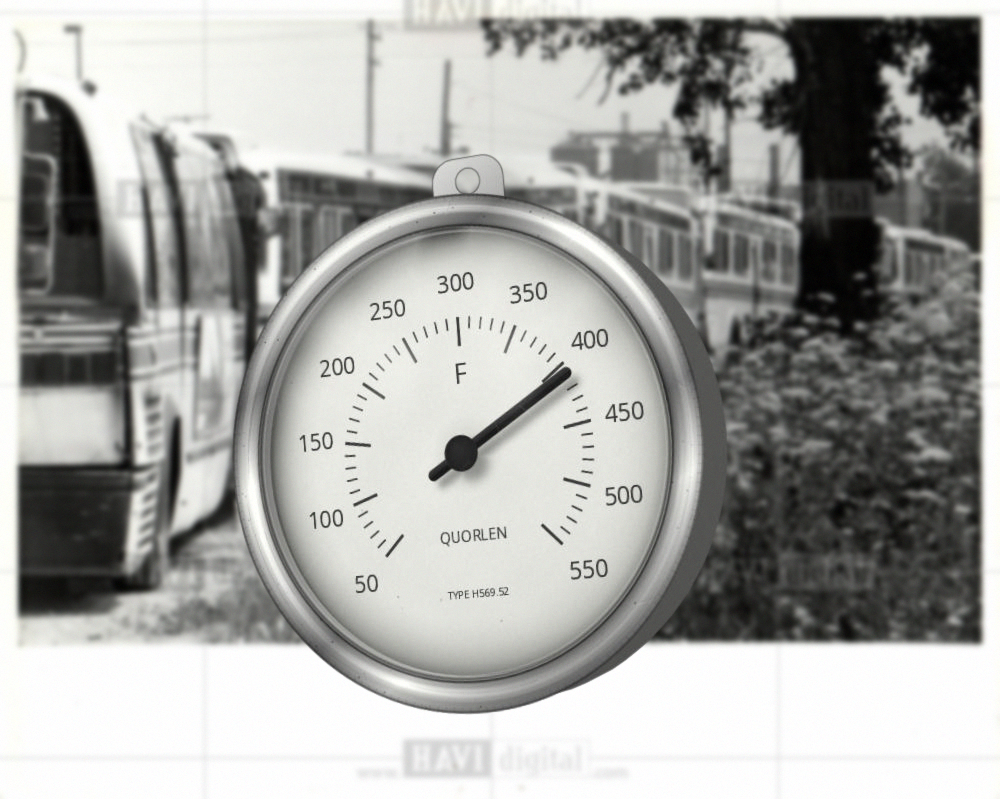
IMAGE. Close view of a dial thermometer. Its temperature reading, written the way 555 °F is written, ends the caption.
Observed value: 410 °F
